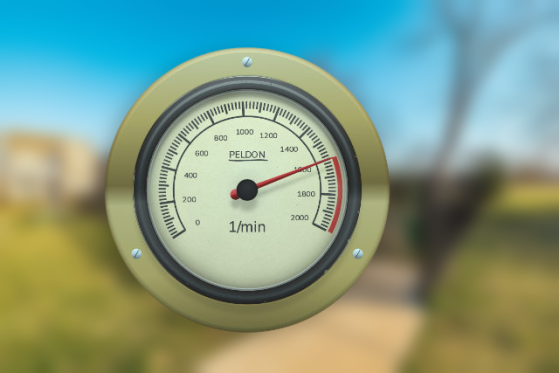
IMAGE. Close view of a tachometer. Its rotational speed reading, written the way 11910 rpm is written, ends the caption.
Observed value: 1600 rpm
